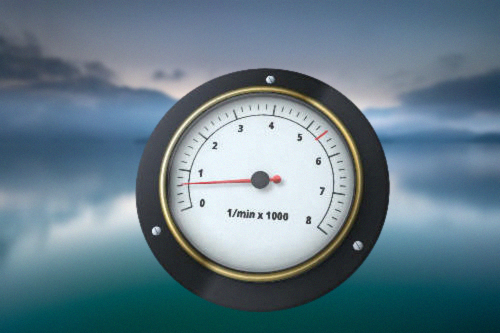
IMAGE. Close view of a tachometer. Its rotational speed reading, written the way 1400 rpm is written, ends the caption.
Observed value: 600 rpm
